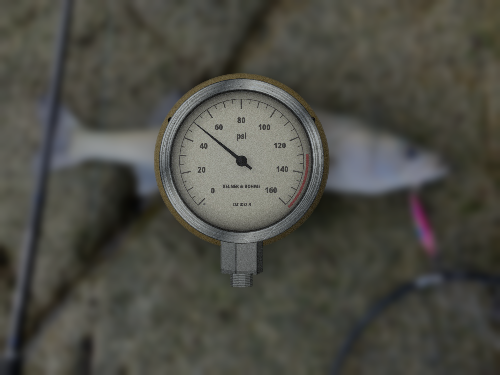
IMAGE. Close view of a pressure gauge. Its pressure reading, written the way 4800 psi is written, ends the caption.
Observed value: 50 psi
